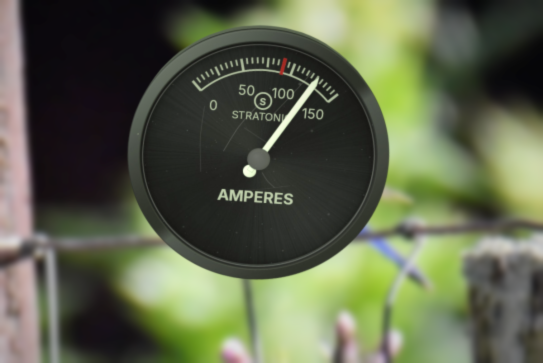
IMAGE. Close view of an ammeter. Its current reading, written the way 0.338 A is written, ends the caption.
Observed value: 125 A
